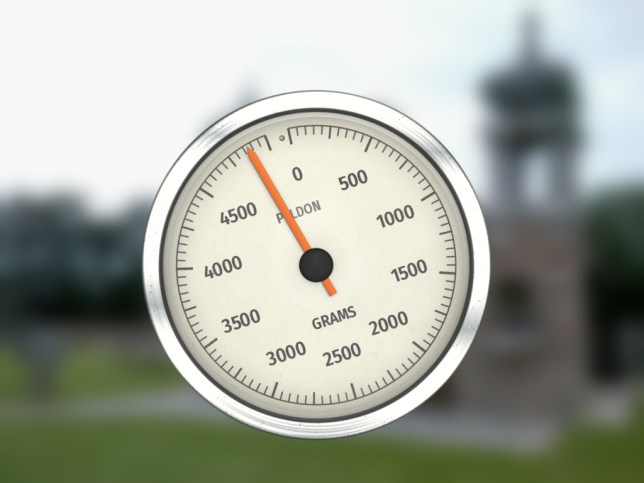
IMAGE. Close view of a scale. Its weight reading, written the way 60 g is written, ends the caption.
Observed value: 4875 g
